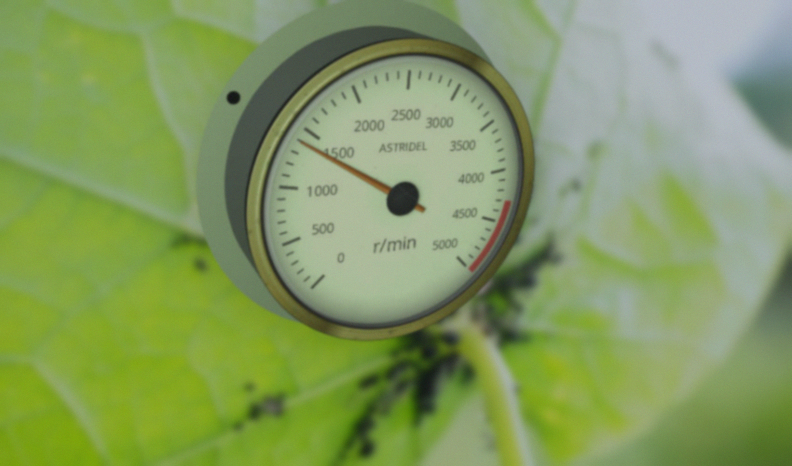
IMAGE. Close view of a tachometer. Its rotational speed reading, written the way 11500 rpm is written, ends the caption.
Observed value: 1400 rpm
